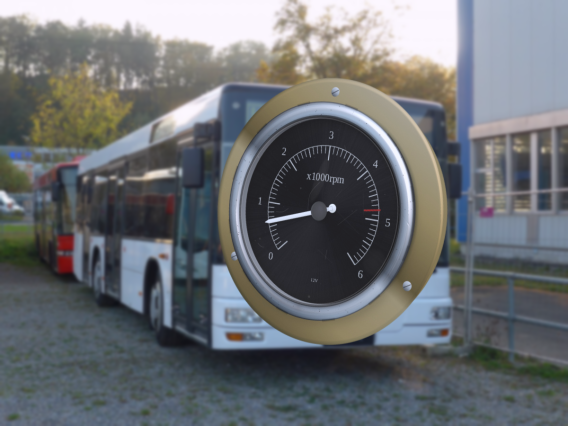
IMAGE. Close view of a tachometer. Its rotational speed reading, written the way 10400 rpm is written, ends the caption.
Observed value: 600 rpm
